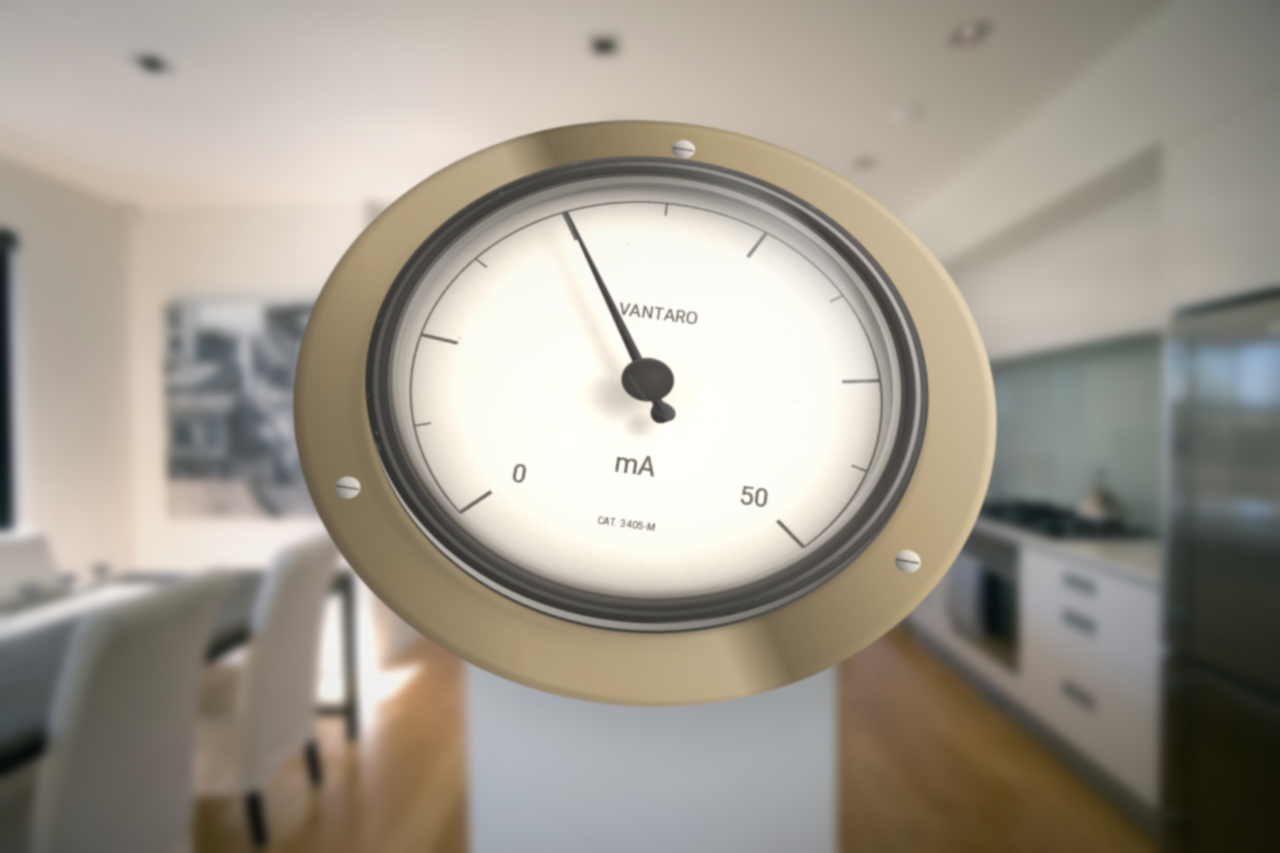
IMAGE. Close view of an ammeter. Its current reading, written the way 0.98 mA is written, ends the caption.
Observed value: 20 mA
